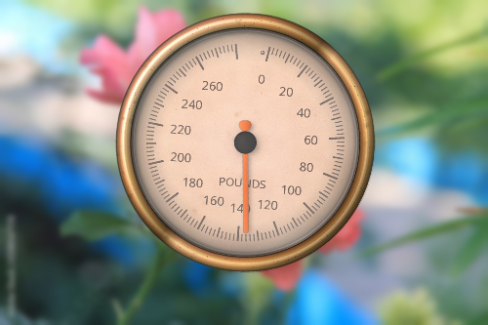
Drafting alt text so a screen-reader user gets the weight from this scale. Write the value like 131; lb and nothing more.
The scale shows 136; lb
